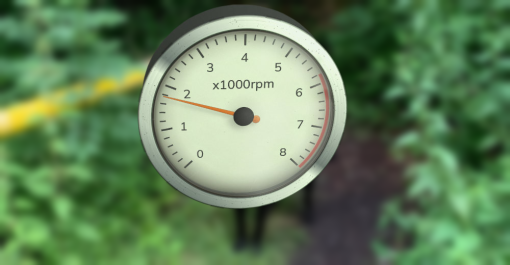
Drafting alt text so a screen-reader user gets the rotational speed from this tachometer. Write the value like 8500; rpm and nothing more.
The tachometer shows 1800; rpm
